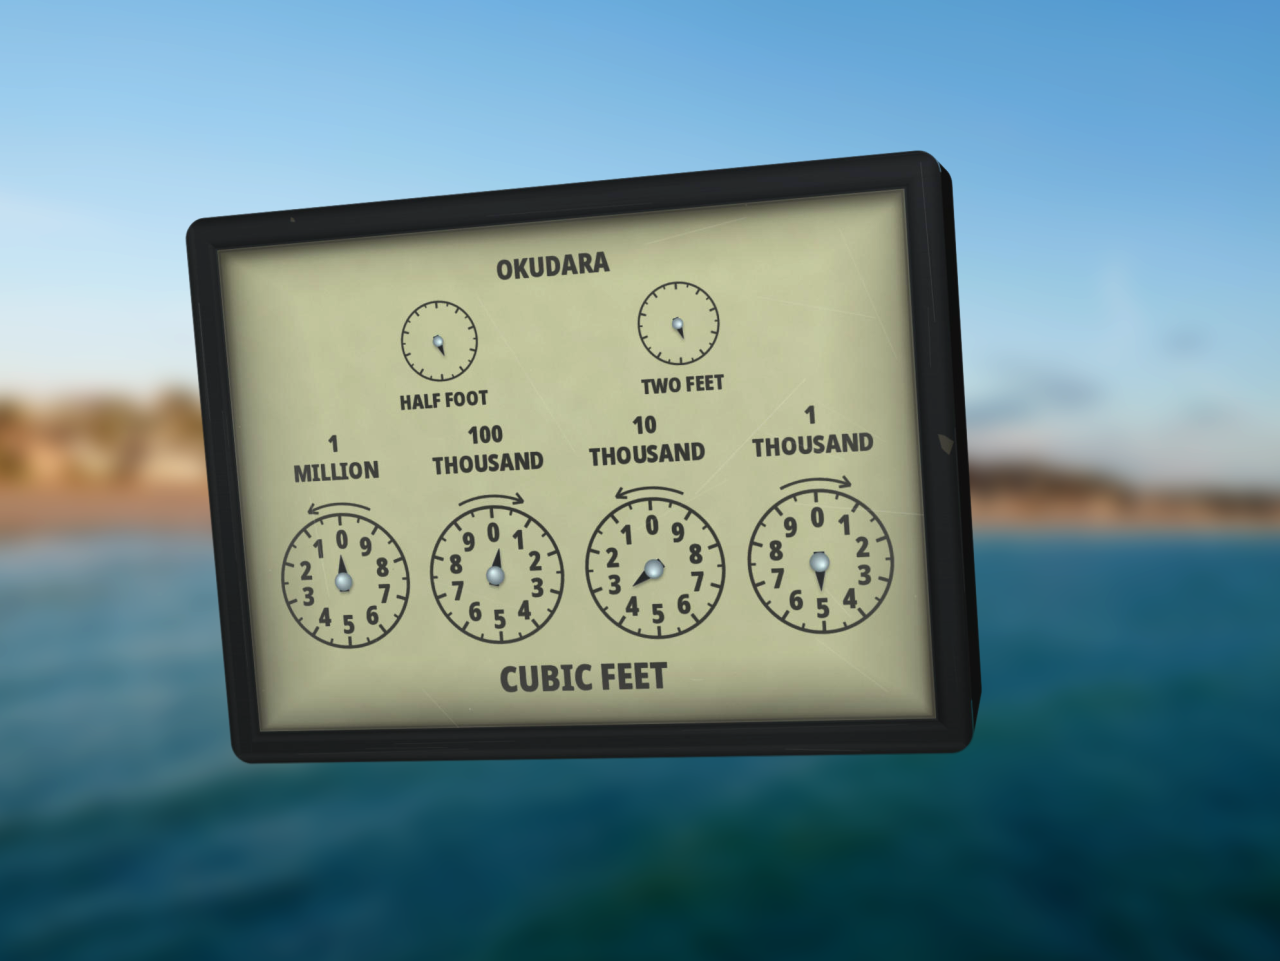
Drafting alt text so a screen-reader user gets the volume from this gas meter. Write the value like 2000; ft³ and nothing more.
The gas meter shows 3500; ft³
